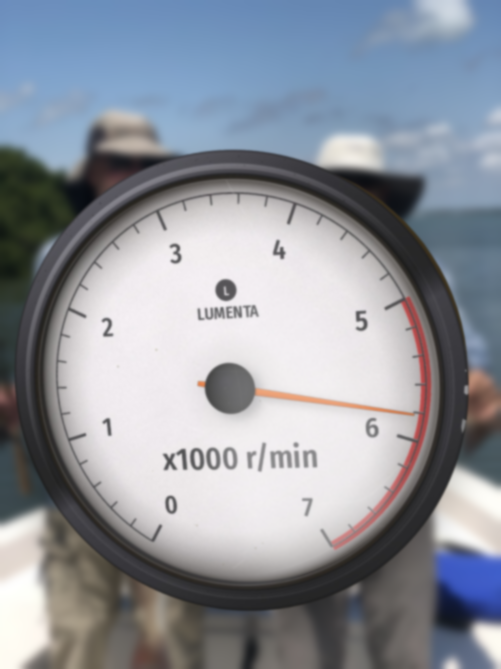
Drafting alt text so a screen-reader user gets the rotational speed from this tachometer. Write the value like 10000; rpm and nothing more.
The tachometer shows 5800; rpm
